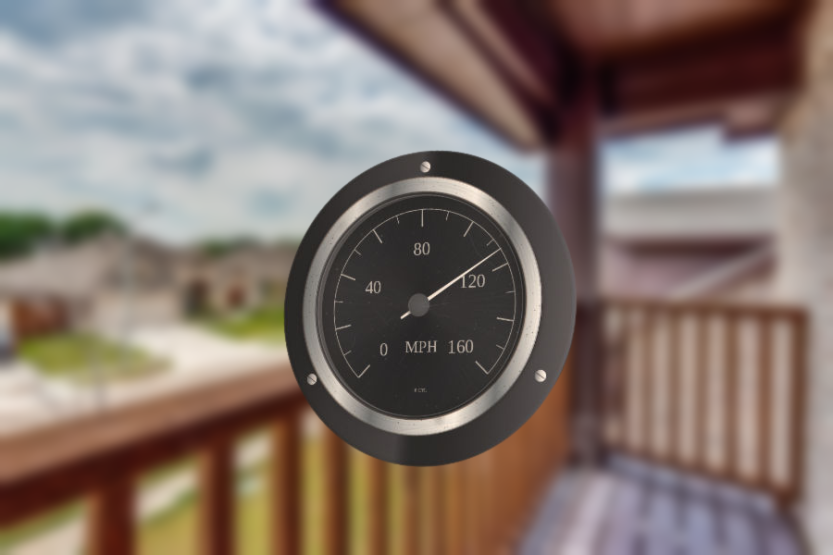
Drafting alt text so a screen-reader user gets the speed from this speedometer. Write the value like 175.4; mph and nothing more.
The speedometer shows 115; mph
